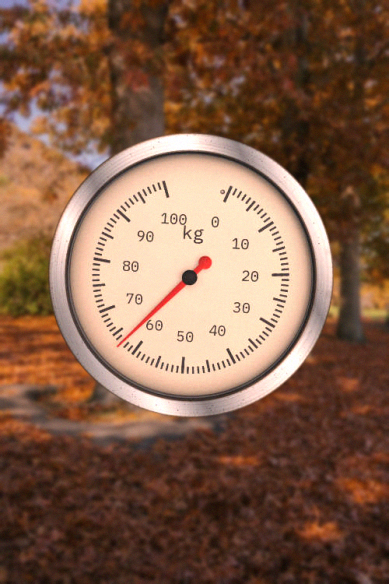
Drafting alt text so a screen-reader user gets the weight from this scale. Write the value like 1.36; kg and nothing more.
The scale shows 63; kg
